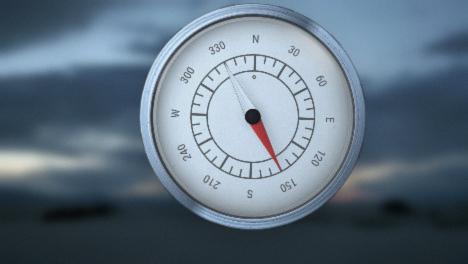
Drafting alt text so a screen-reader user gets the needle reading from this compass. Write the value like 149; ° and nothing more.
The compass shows 150; °
